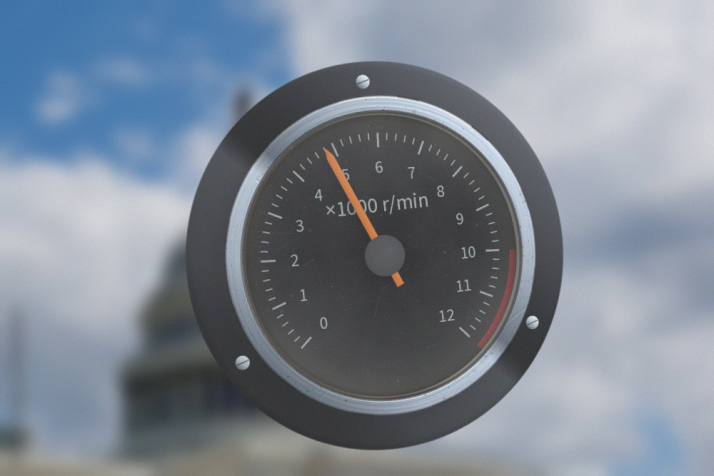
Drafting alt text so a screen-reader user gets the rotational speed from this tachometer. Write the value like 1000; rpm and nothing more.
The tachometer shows 4800; rpm
